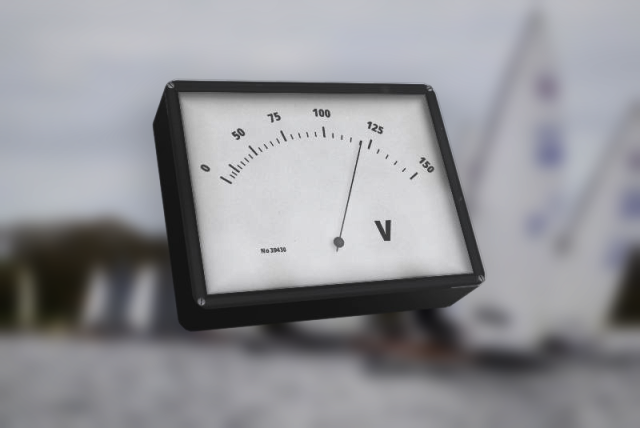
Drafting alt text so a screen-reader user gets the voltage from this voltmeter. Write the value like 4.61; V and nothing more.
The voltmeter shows 120; V
